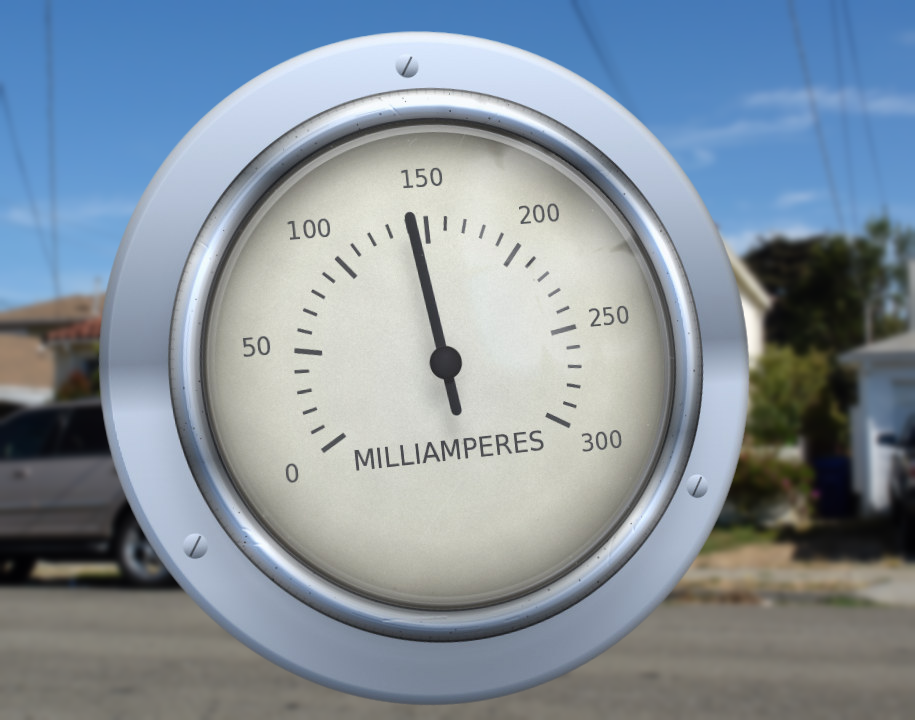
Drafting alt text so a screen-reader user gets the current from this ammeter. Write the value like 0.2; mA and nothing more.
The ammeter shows 140; mA
